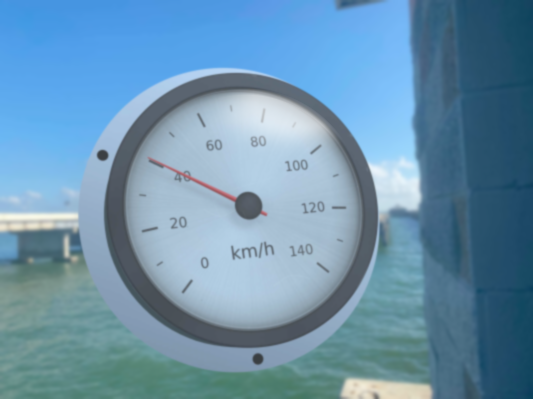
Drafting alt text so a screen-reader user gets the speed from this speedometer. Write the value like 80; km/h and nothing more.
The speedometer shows 40; km/h
